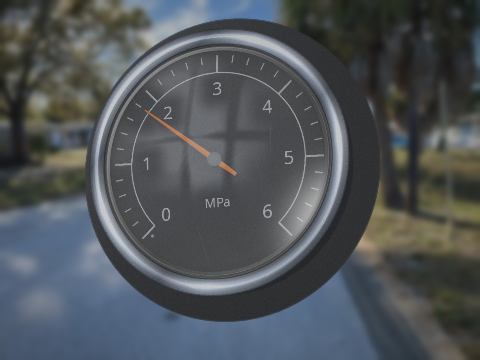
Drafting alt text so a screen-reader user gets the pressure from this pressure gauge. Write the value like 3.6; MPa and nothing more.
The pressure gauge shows 1.8; MPa
